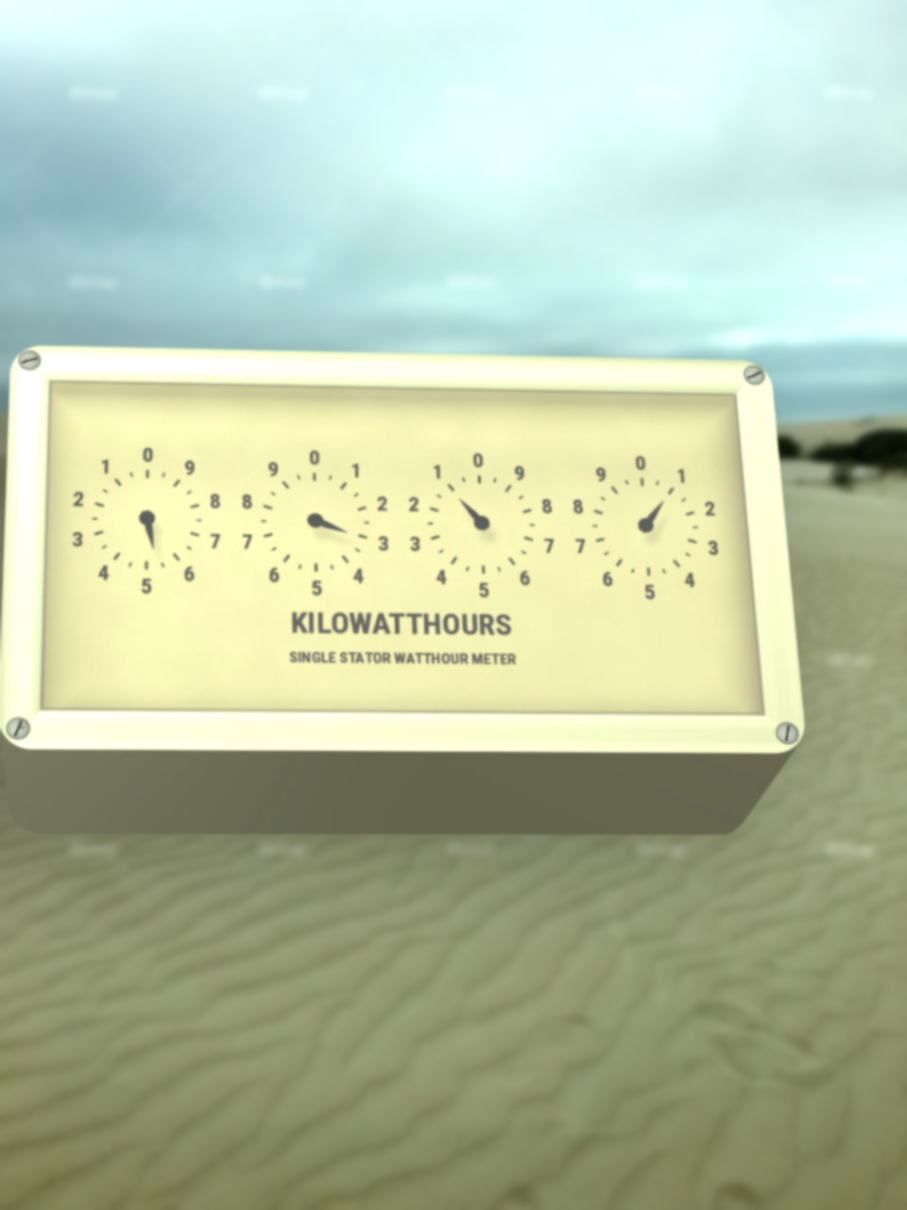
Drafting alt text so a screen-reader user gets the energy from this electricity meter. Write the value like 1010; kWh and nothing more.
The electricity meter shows 5311; kWh
